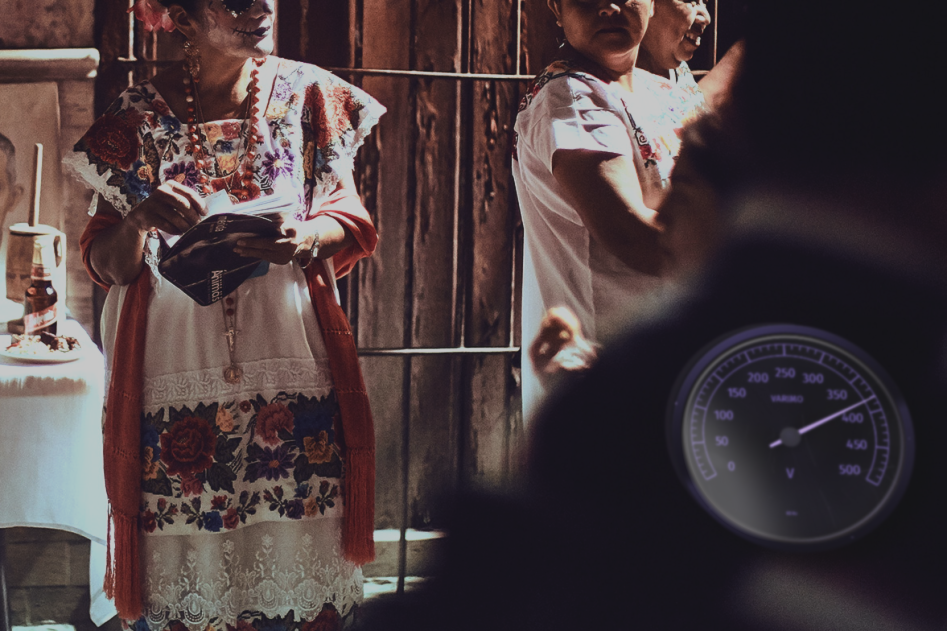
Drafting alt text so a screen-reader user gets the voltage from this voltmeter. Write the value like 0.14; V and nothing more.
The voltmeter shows 380; V
